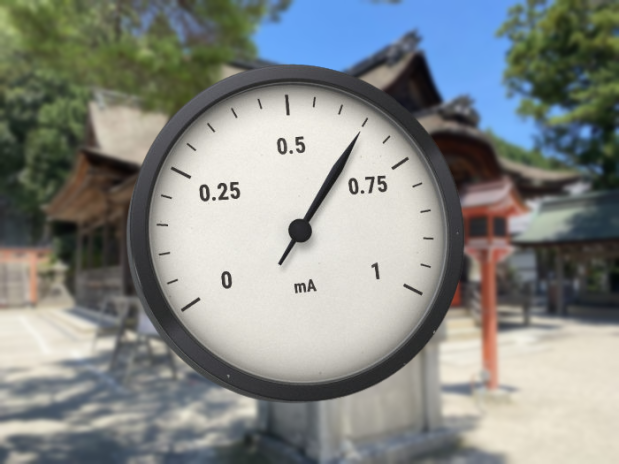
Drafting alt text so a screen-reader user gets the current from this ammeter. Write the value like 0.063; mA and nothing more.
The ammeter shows 0.65; mA
